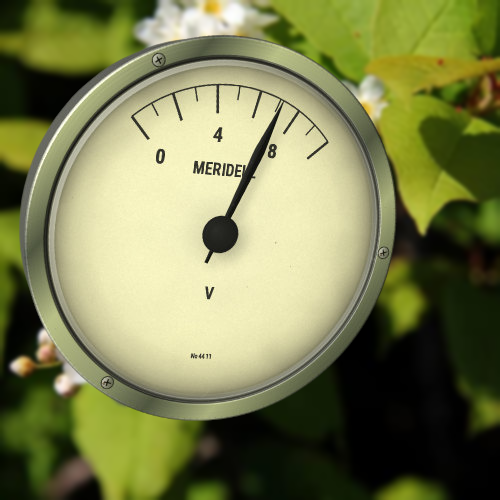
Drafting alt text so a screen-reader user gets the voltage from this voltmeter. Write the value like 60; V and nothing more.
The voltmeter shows 7; V
